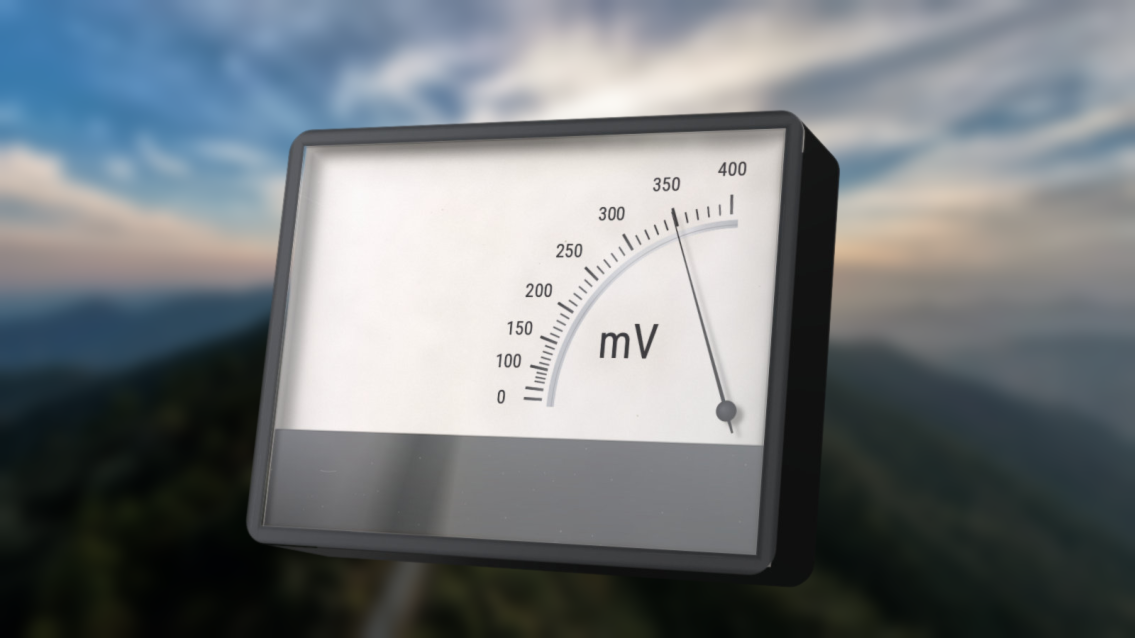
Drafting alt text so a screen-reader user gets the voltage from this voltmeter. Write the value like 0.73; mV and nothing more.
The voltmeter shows 350; mV
